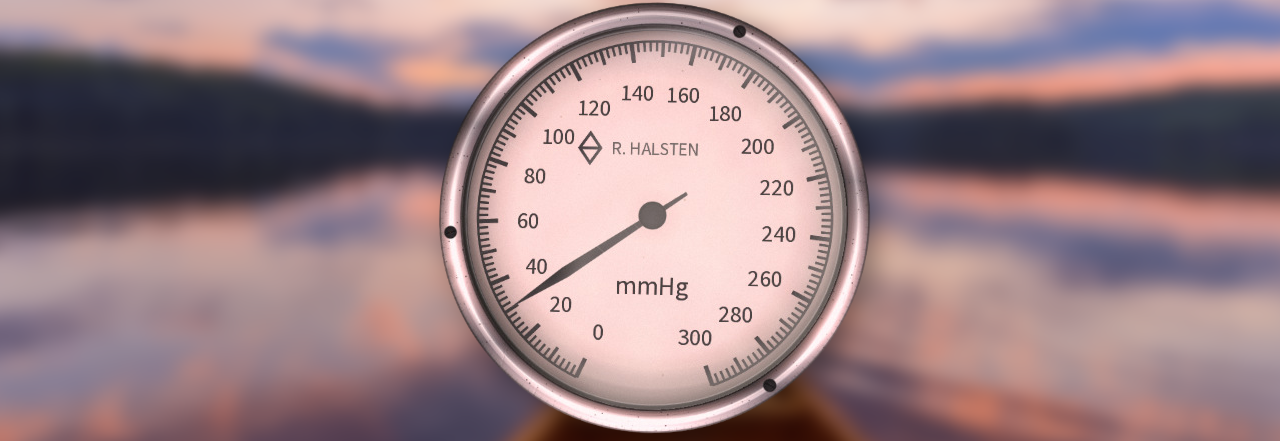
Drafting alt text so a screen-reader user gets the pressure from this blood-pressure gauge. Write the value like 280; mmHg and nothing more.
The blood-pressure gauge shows 30; mmHg
